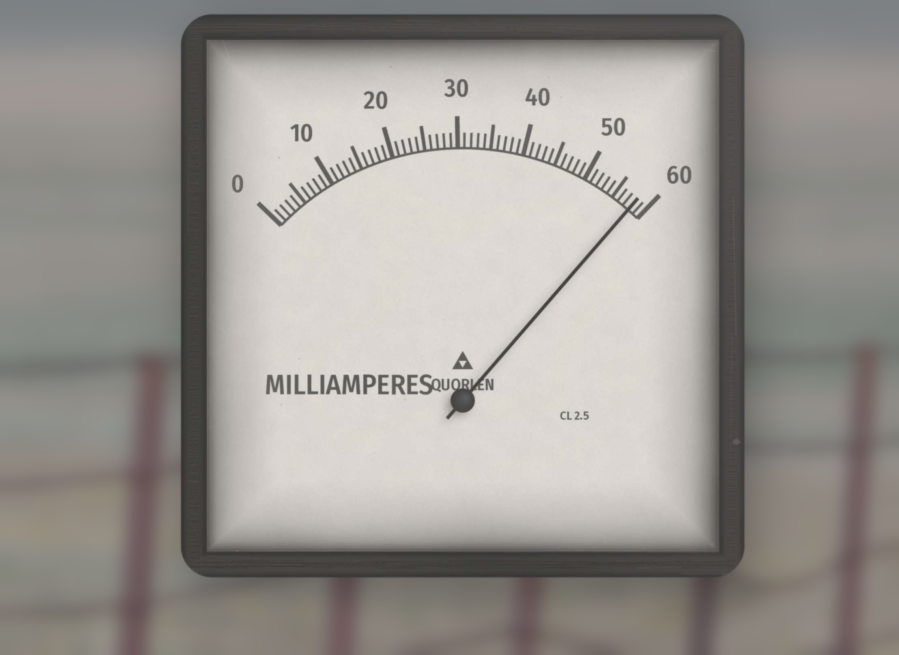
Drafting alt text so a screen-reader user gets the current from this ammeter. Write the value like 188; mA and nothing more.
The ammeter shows 58; mA
